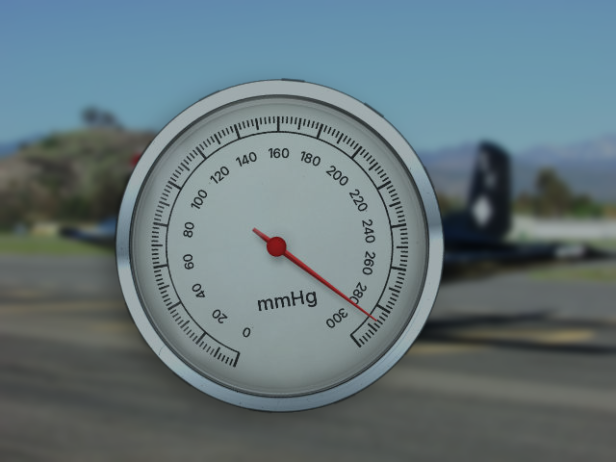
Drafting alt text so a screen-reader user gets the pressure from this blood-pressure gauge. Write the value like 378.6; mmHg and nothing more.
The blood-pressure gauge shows 286; mmHg
